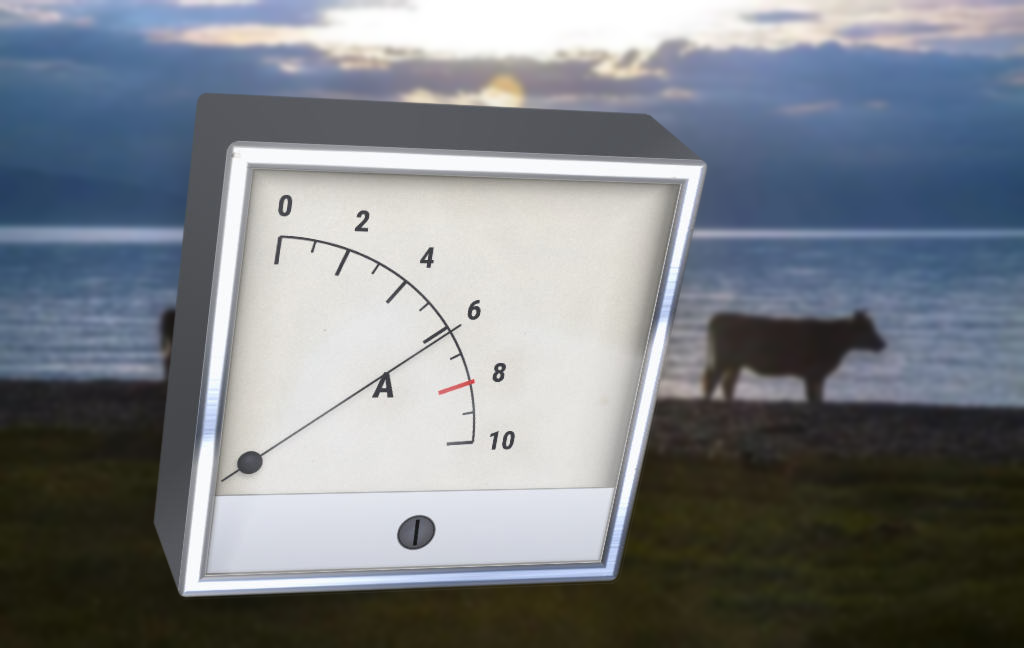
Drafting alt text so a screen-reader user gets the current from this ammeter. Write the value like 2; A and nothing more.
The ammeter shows 6; A
